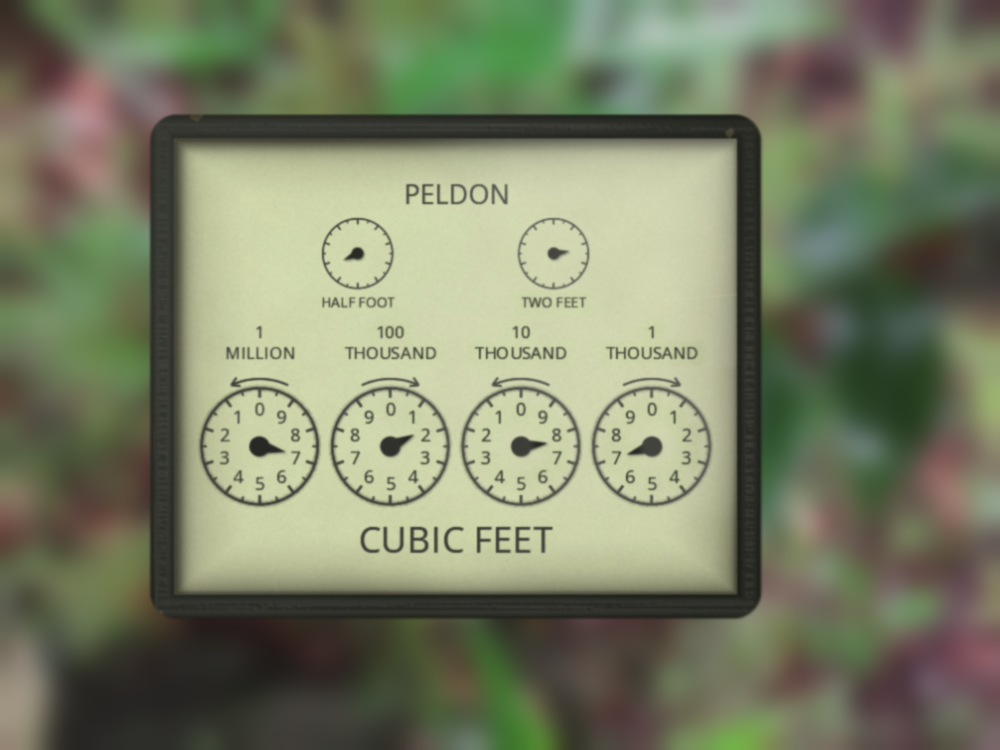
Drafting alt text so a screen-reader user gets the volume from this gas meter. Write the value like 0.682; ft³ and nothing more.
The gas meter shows 717700; ft³
